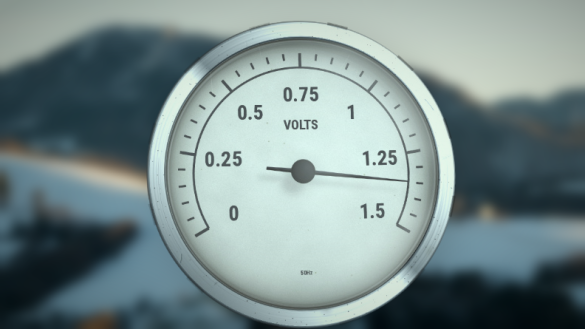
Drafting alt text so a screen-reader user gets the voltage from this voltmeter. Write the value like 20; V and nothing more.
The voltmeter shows 1.35; V
